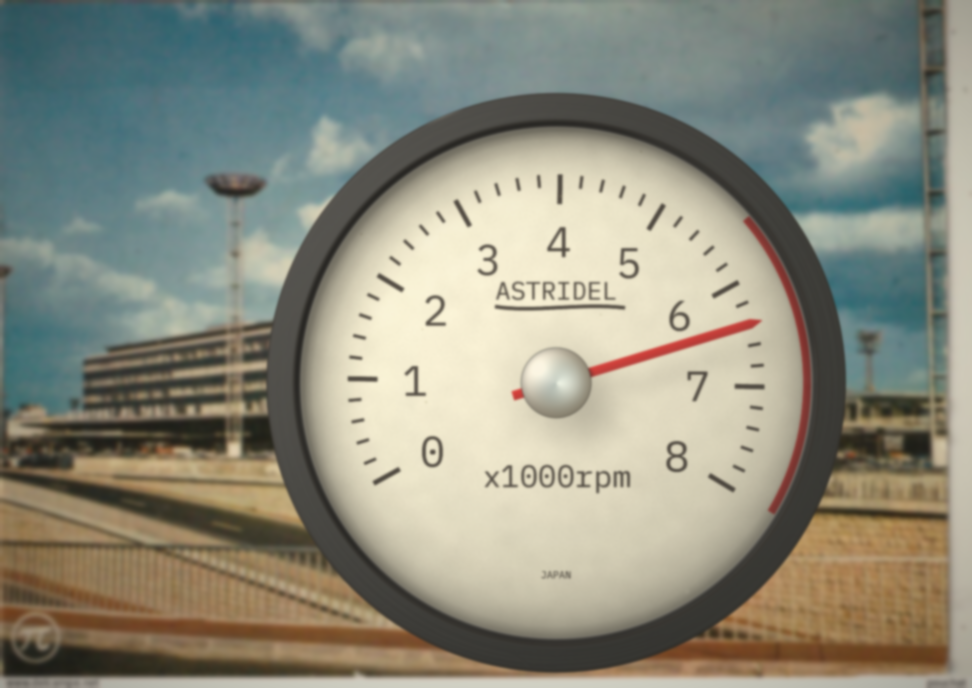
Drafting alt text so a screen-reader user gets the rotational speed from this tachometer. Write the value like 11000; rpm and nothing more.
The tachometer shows 6400; rpm
